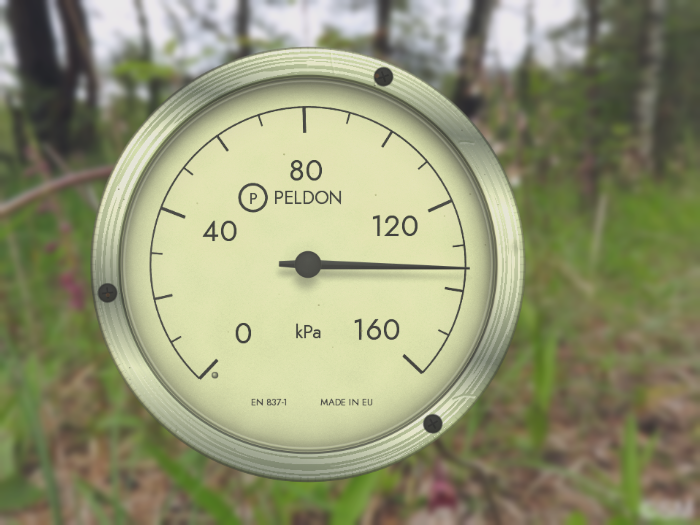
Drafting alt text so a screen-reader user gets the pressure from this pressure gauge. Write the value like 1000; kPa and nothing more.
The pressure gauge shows 135; kPa
